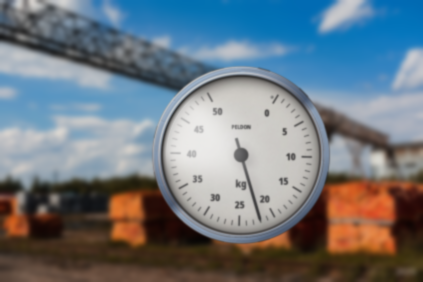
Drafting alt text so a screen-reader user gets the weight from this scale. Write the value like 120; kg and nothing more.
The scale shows 22; kg
